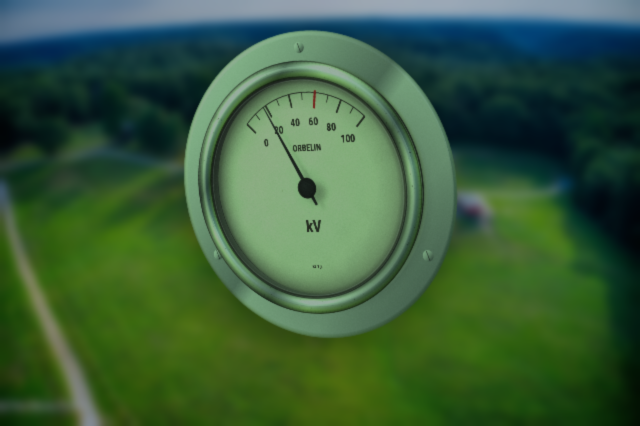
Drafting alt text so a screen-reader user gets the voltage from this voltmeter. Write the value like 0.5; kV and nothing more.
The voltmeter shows 20; kV
